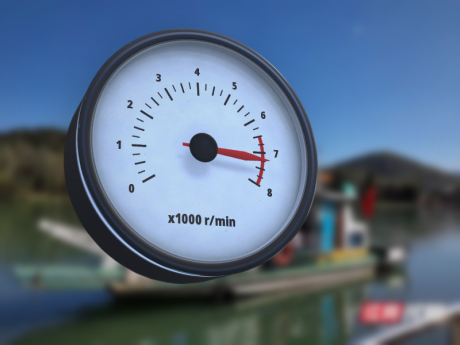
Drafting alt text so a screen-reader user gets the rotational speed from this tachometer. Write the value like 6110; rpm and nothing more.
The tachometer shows 7250; rpm
